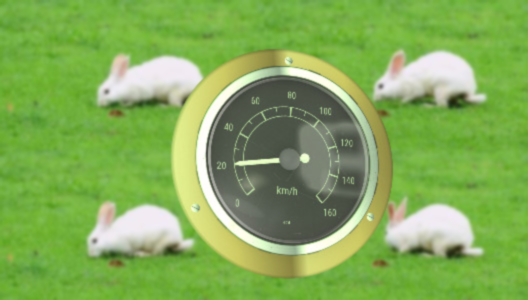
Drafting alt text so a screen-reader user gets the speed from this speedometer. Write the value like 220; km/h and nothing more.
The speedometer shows 20; km/h
